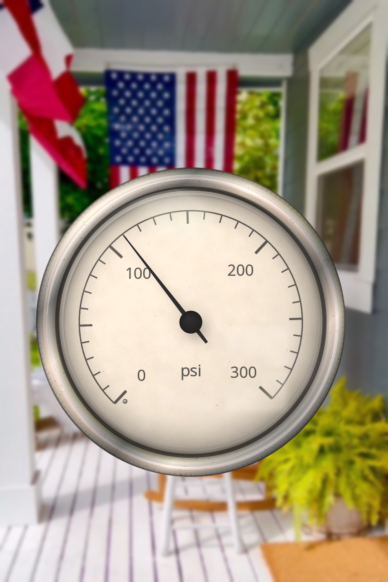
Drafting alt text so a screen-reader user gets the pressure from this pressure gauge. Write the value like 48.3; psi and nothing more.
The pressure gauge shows 110; psi
